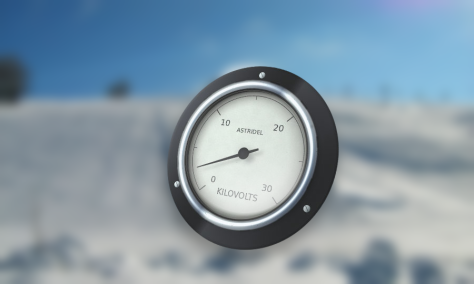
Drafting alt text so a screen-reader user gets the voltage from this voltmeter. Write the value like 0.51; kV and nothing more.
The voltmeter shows 2.5; kV
